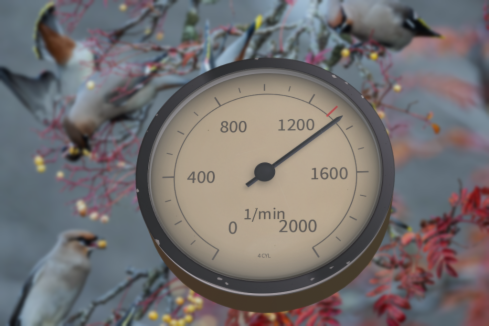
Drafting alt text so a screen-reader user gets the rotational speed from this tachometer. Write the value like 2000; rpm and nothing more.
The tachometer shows 1350; rpm
